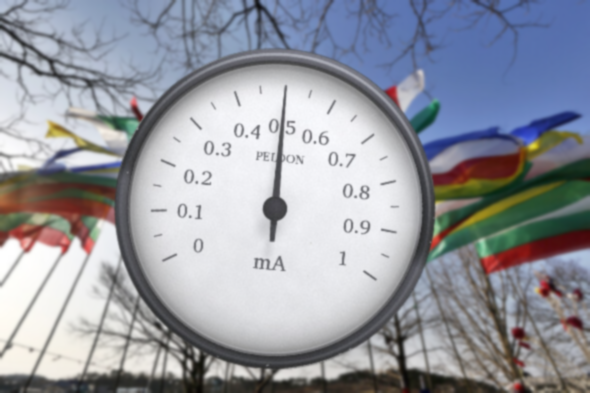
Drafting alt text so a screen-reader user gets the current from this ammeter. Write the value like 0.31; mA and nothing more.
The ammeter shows 0.5; mA
